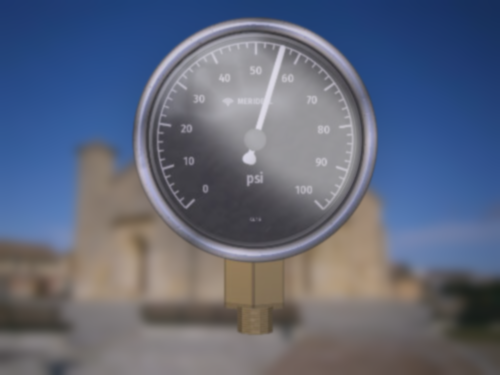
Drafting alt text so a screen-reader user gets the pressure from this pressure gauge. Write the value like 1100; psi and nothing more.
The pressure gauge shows 56; psi
